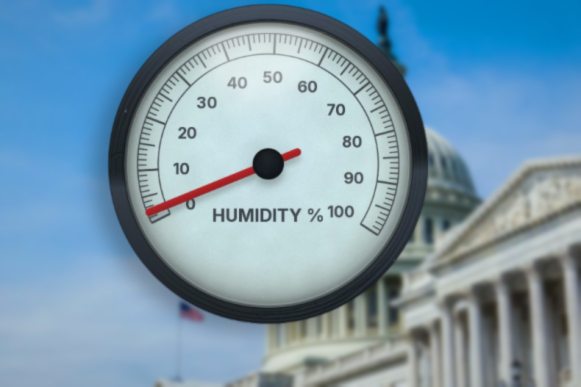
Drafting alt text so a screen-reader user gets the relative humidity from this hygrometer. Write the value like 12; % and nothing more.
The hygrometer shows 2; %
